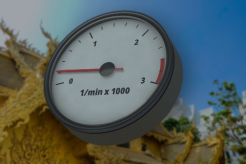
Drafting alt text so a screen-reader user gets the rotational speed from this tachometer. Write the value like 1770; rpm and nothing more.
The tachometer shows 200; rpm
